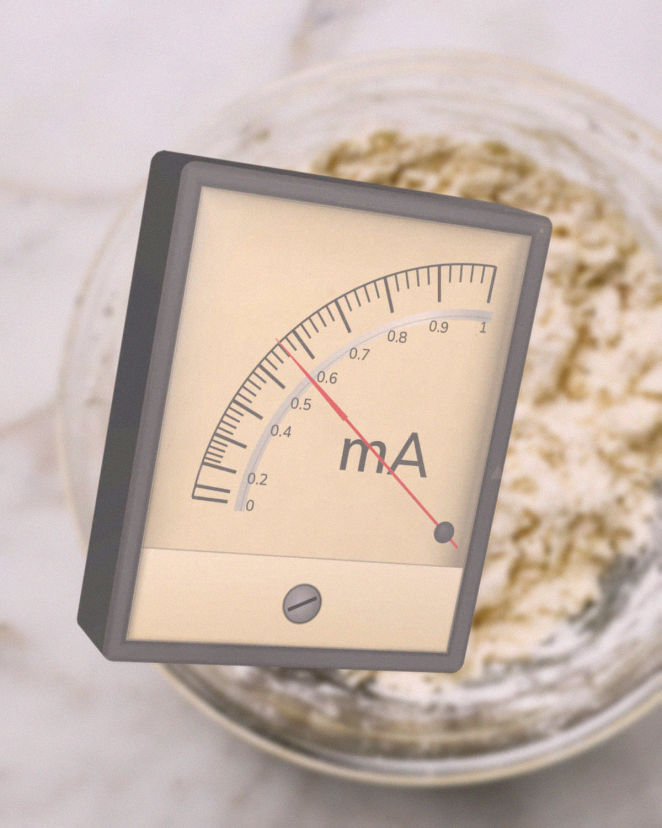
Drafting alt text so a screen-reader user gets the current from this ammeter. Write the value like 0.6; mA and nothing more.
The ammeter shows 0.56; mA
